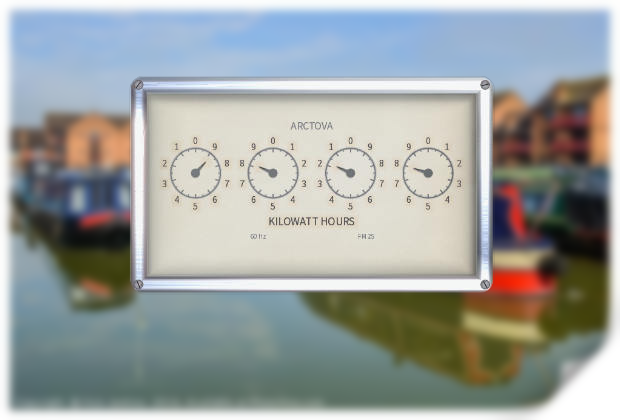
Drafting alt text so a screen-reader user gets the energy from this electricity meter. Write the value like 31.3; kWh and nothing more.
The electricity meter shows 8818; kWh
